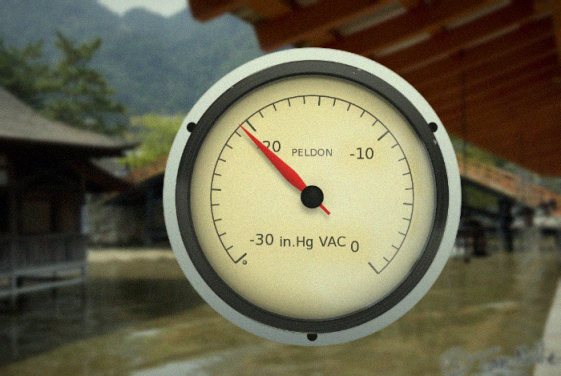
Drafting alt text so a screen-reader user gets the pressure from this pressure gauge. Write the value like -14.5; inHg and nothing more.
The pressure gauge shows -20.5; inHg
